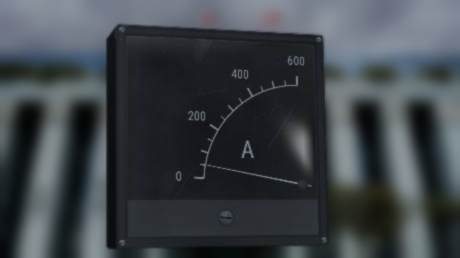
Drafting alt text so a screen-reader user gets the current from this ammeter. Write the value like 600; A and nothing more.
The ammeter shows 50; A
